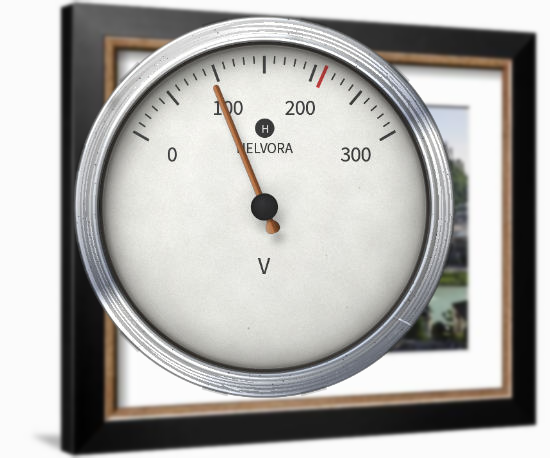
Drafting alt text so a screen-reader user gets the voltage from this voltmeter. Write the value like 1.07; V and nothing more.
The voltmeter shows 95; V
